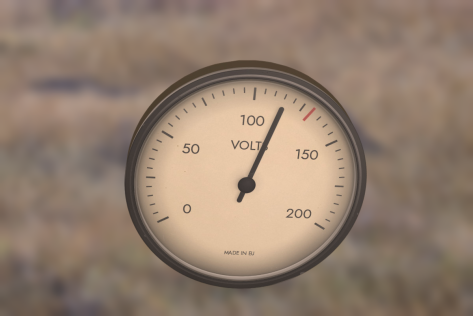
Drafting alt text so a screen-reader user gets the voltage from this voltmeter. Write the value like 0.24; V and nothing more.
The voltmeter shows 115; V
